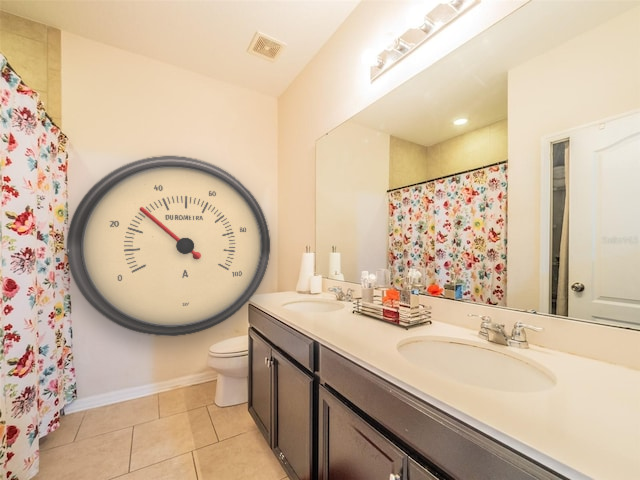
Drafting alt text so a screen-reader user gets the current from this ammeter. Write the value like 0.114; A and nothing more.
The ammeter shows 30; A
